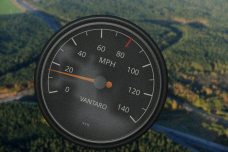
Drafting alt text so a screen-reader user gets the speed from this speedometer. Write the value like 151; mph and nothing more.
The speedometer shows 15; mph
